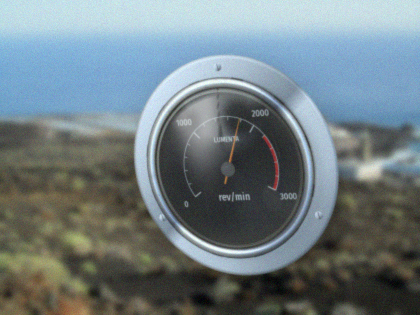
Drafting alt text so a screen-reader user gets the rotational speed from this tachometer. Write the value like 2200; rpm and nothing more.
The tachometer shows 1800; rpm
